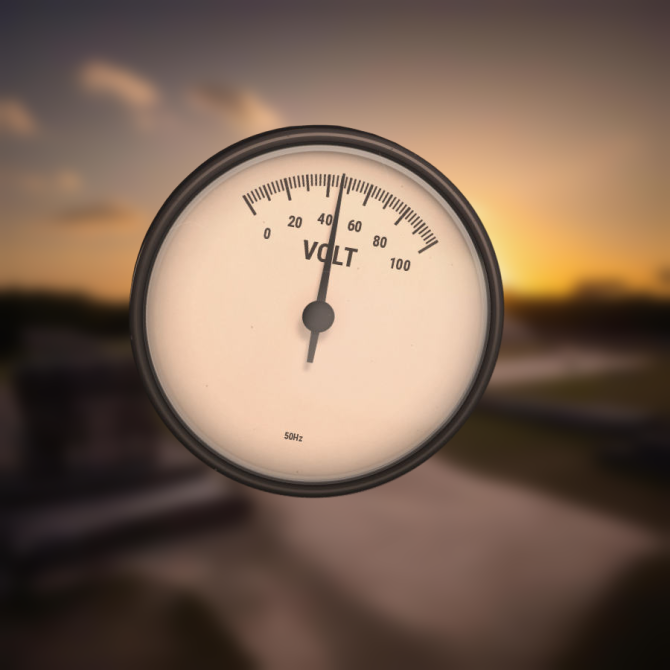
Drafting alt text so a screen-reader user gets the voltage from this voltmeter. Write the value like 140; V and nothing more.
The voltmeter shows 46; V
